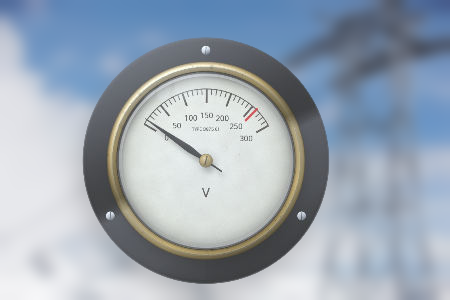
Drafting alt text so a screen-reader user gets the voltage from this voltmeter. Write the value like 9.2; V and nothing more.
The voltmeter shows 10; V
